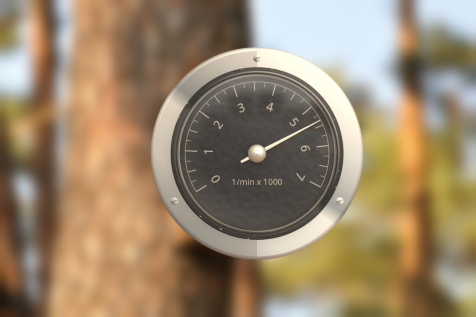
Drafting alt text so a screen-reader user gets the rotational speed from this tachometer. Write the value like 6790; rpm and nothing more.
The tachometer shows 5375; rpm
